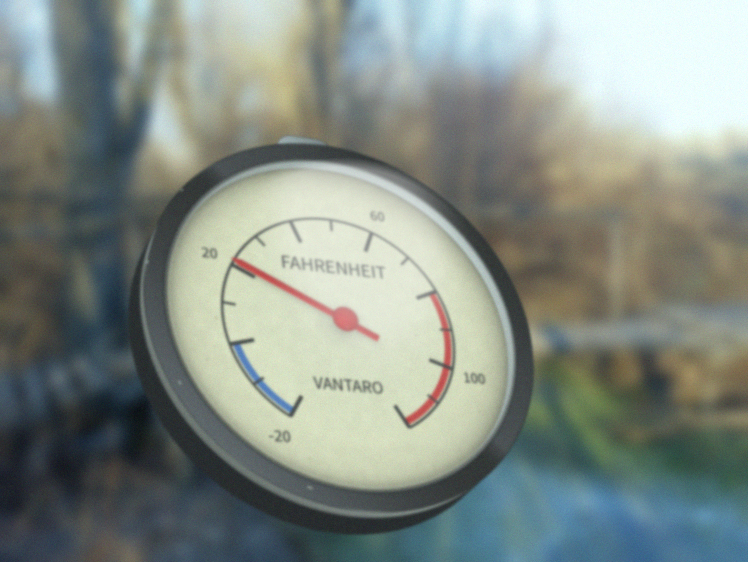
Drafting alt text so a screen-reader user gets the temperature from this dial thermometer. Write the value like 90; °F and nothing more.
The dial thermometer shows 20; °F
